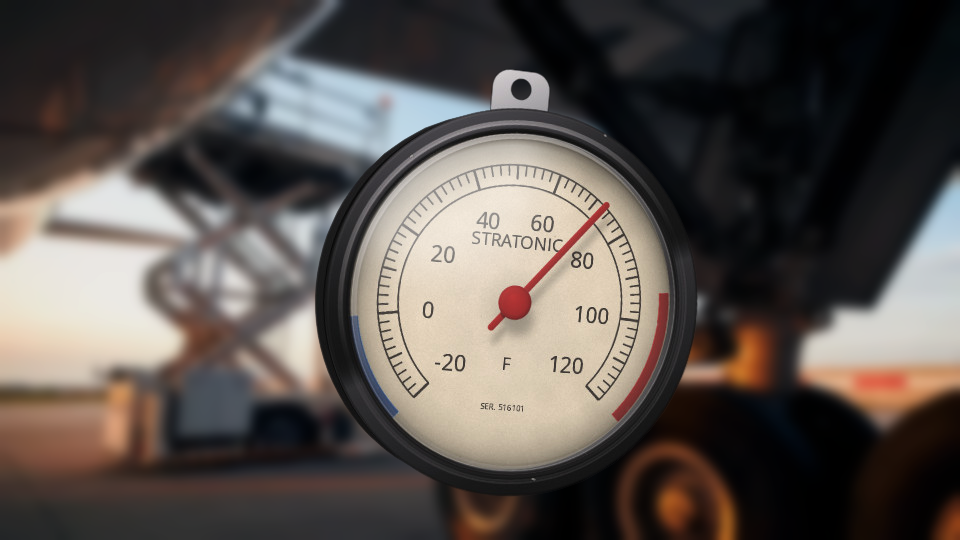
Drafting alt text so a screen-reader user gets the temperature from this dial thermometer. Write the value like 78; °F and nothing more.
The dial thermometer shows 72; °F
